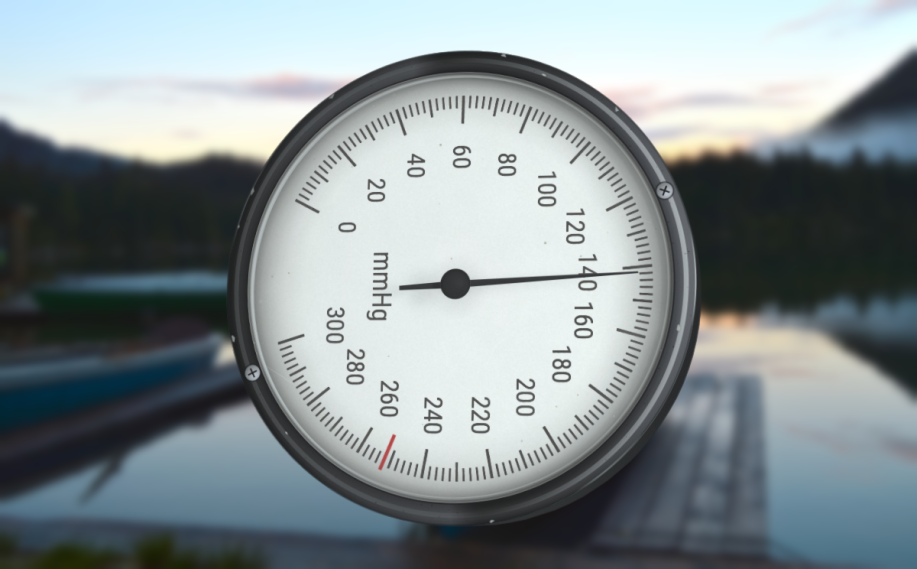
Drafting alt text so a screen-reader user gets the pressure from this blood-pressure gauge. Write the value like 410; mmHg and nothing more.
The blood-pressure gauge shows 142; mmHg
